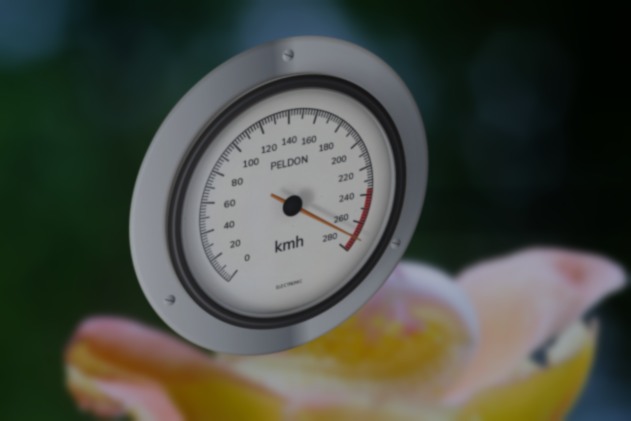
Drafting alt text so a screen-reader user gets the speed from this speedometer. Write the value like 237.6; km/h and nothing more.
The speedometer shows 270; km/h
